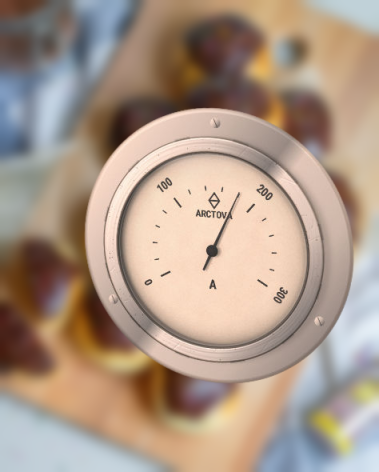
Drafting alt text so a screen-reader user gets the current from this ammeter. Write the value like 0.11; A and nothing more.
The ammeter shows 180; A
